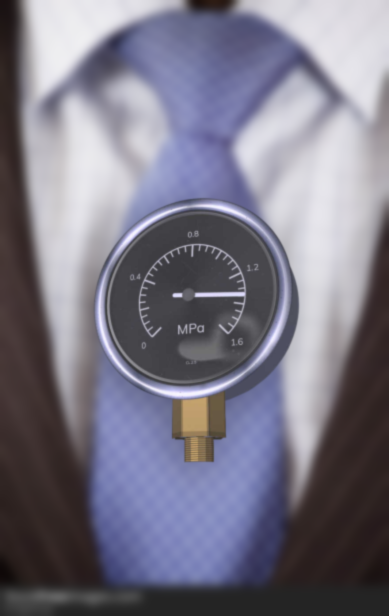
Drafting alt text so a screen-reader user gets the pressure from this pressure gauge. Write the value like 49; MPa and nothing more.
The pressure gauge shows 1.35; MPa
